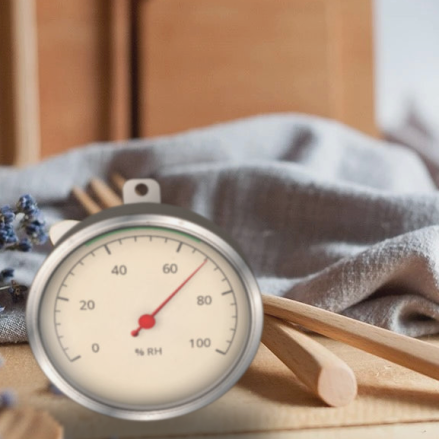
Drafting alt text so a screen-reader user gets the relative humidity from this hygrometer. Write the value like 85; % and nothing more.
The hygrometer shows 68; %
